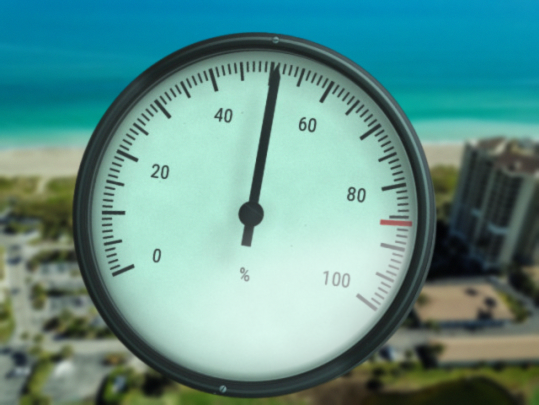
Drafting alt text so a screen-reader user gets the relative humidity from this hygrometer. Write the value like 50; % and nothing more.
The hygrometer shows 51; %
